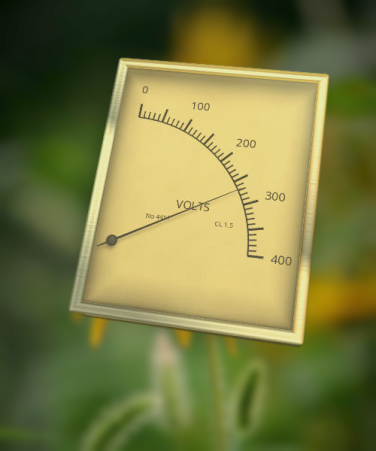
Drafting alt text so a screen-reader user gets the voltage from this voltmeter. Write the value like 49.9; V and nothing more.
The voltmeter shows 270; V
